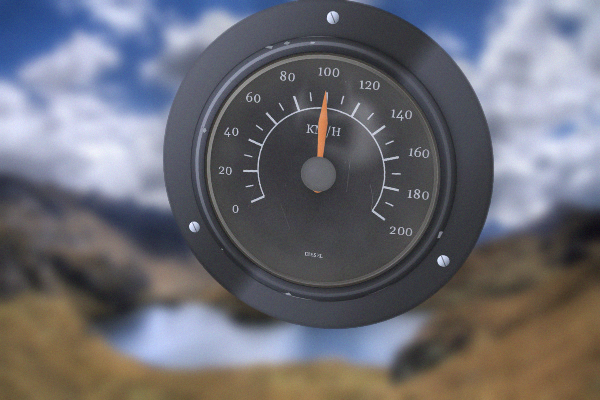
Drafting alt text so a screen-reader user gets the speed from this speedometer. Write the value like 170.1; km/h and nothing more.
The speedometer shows 100; km/h
